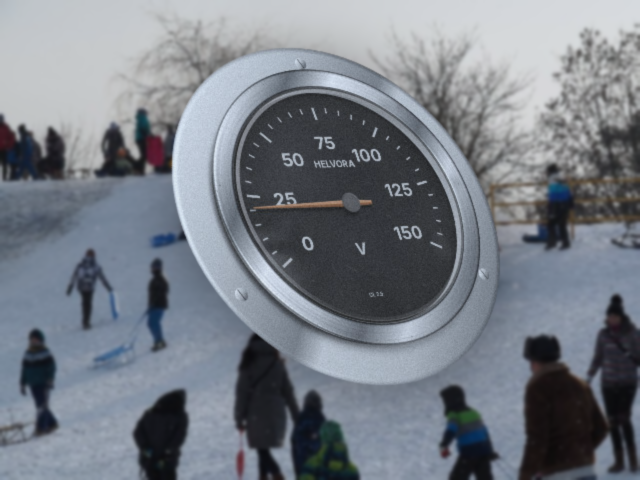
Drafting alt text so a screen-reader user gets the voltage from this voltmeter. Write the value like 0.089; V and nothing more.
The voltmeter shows 20; V
